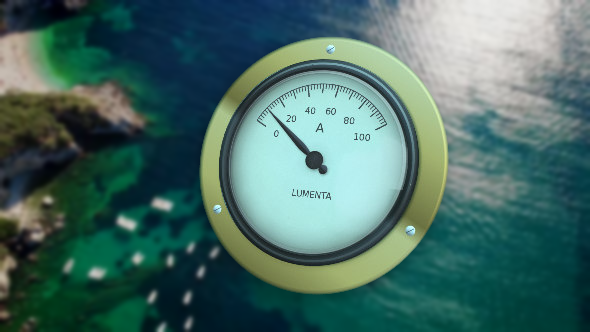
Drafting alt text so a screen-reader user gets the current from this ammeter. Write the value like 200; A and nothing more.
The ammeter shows 10; A
